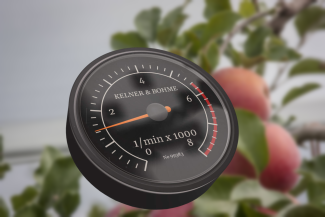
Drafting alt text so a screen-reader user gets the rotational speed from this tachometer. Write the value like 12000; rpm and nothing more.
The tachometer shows 1400; rpm
